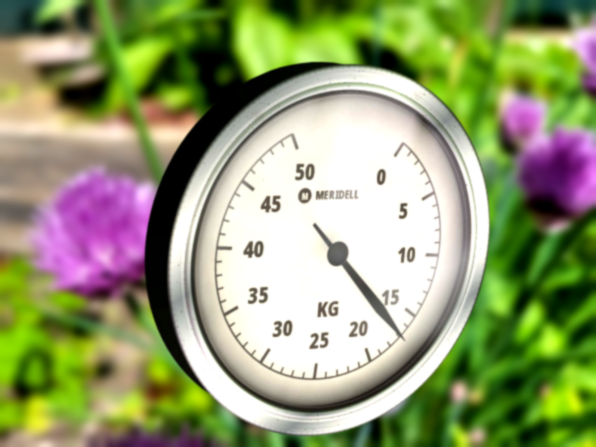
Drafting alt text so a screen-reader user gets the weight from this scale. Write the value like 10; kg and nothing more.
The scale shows 17; kg
